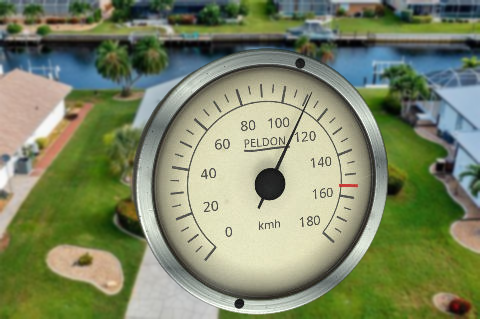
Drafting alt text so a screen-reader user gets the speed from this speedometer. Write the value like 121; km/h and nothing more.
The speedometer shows 110; km/h
